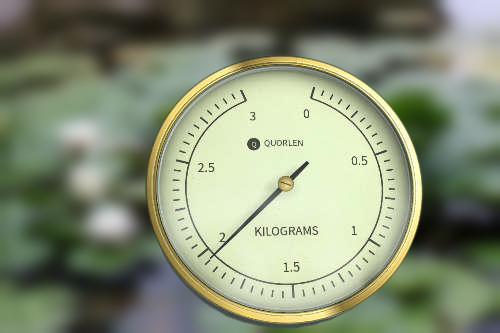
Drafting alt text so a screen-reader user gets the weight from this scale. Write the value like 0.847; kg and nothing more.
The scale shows 1.95; kg
